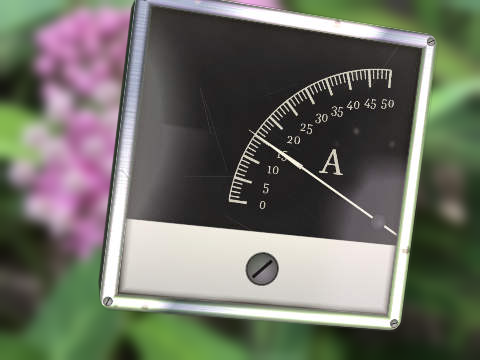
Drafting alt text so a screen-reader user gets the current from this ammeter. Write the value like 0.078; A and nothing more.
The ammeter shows 15; A
